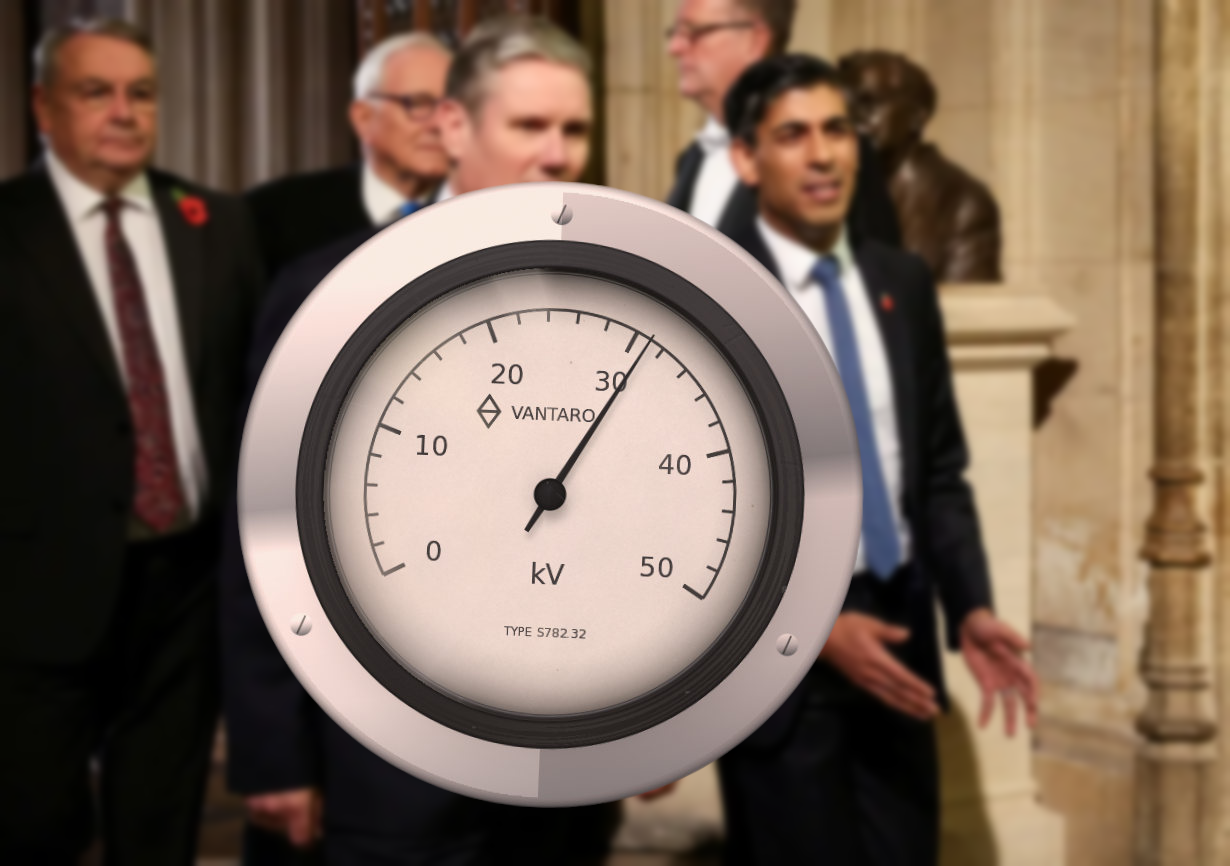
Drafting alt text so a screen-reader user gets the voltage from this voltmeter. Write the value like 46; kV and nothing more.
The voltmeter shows 31; kV
